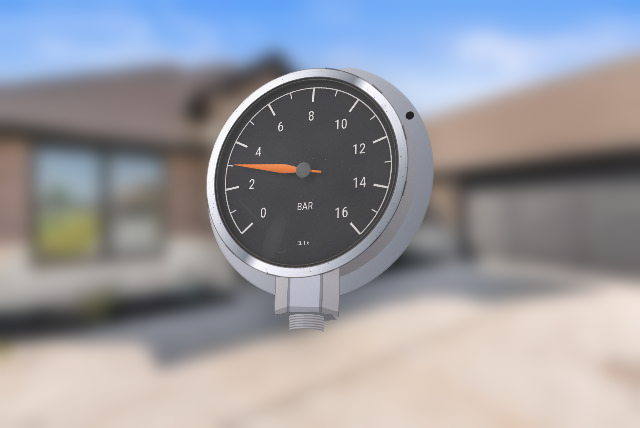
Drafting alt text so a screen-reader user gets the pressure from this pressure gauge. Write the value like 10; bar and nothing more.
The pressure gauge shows 3; bar
